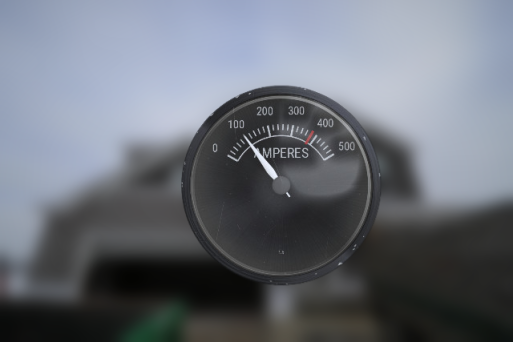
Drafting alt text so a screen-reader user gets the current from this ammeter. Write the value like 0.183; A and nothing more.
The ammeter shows 100; A
